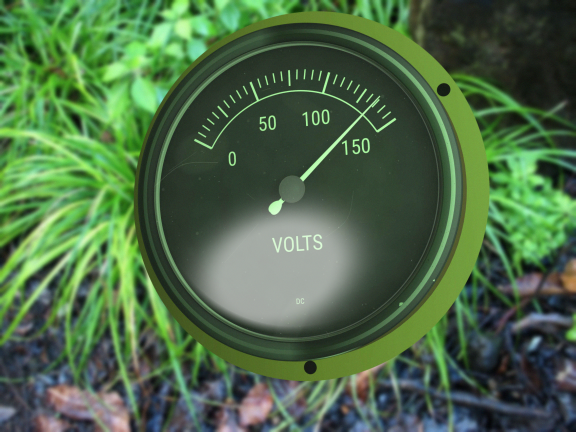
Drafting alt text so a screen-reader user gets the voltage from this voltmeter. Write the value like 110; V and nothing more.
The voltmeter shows 135; V
